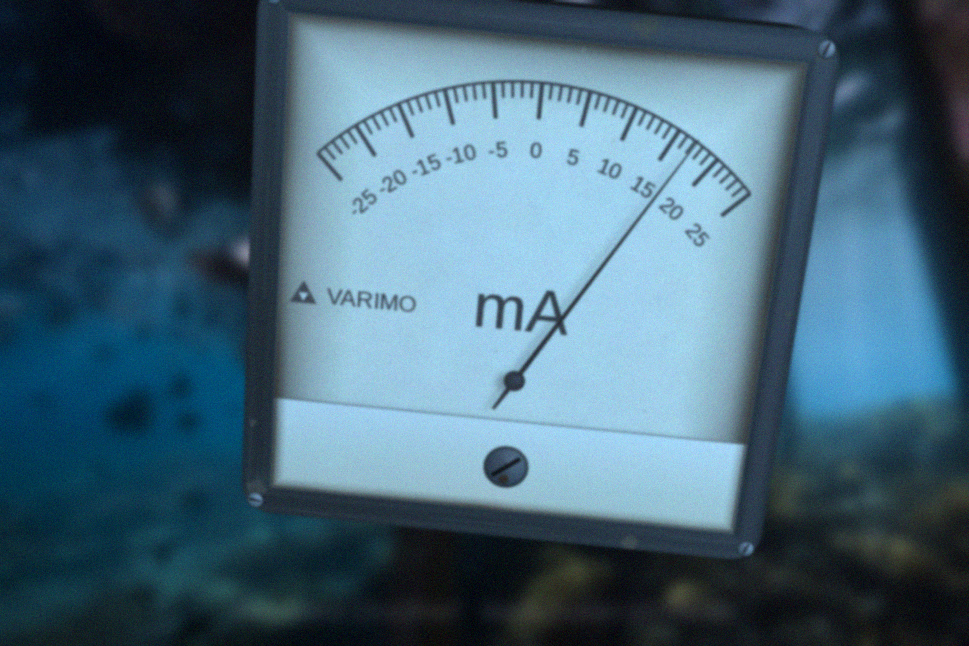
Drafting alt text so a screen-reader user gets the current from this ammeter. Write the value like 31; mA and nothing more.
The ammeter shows 17; mA
